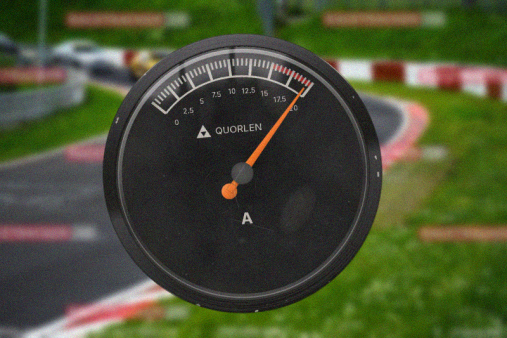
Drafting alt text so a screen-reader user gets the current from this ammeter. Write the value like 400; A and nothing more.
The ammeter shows 19.5; A
